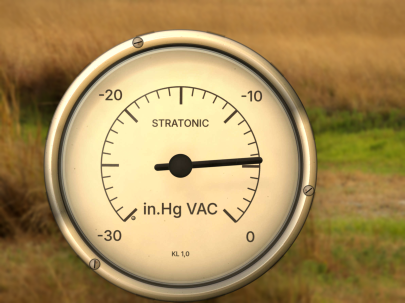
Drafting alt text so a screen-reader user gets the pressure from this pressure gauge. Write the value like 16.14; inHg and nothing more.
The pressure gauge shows -5.5; inHg
